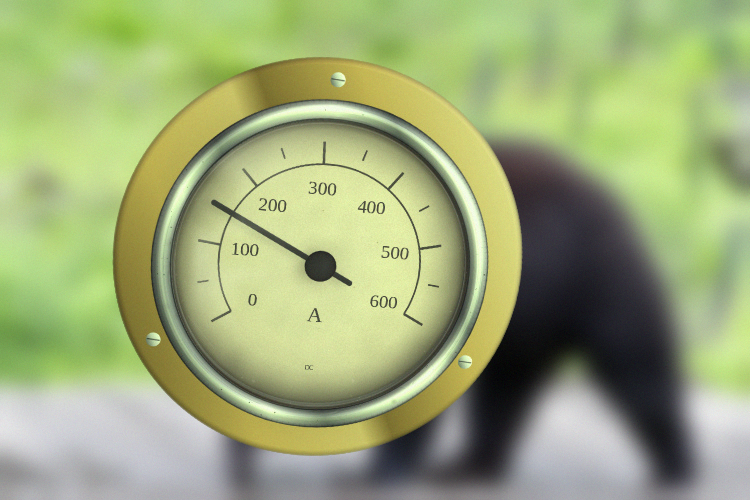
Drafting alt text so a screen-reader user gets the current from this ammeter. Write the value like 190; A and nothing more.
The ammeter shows 150; A
